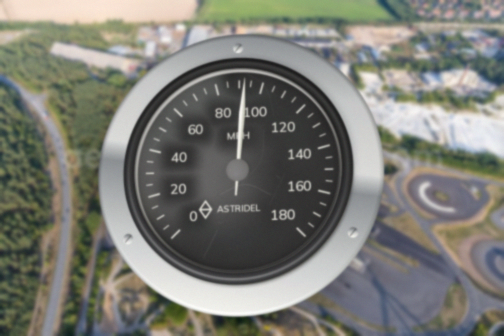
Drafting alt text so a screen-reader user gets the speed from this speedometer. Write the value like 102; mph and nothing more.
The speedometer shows 92.5; mph
